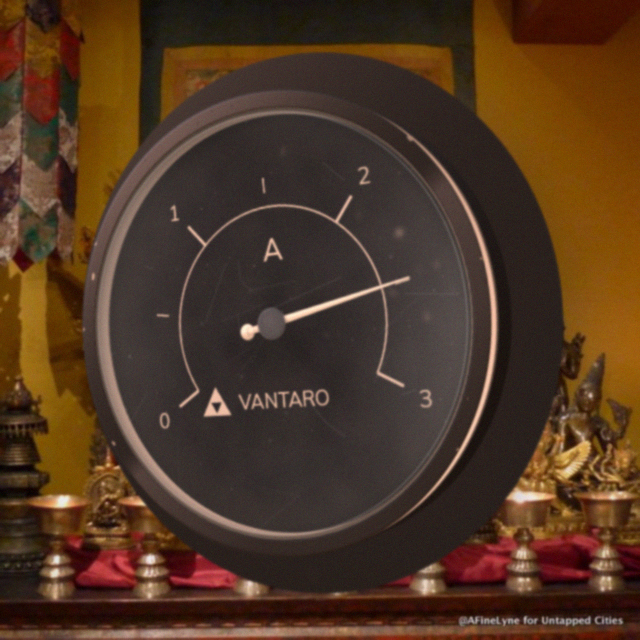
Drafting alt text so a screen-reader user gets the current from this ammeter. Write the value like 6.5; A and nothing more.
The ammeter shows 2.5; A
